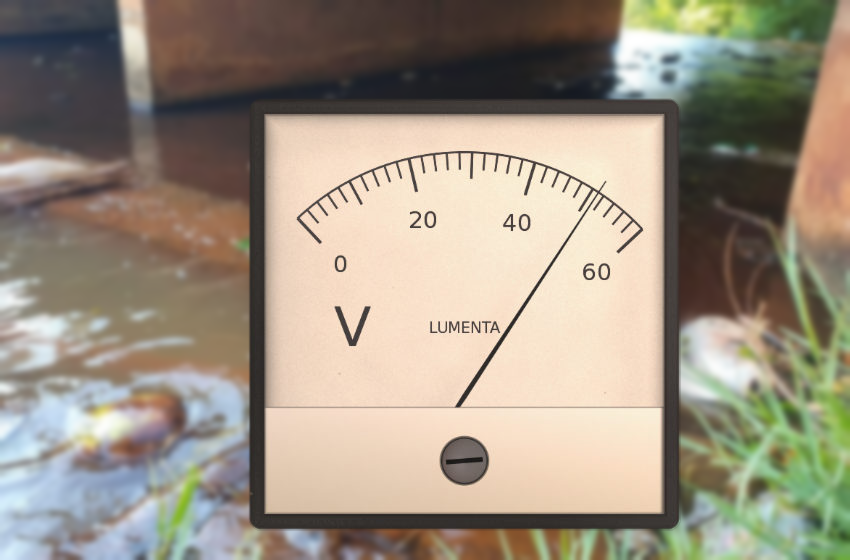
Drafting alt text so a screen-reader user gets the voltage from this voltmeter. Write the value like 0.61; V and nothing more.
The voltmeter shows 51; V
